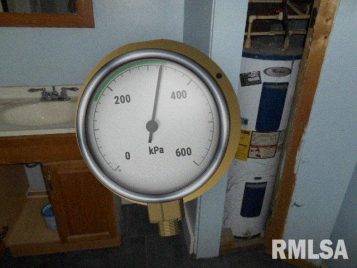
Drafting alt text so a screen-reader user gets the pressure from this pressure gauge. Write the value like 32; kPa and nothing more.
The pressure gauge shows 330; kPa
